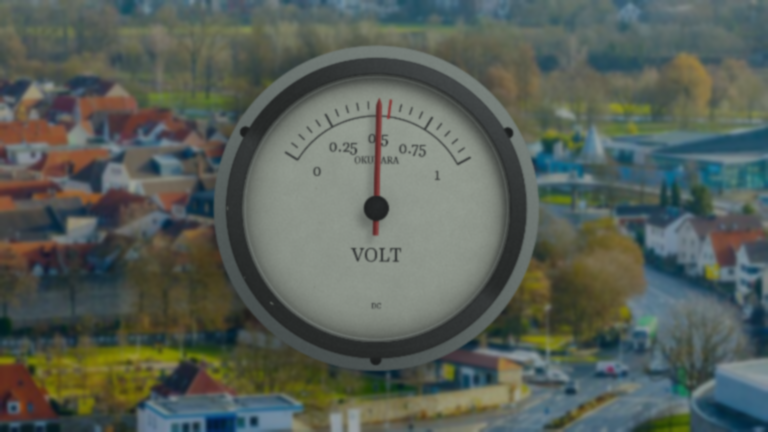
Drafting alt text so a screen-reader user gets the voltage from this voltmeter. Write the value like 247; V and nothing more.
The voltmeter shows 0.5; V
